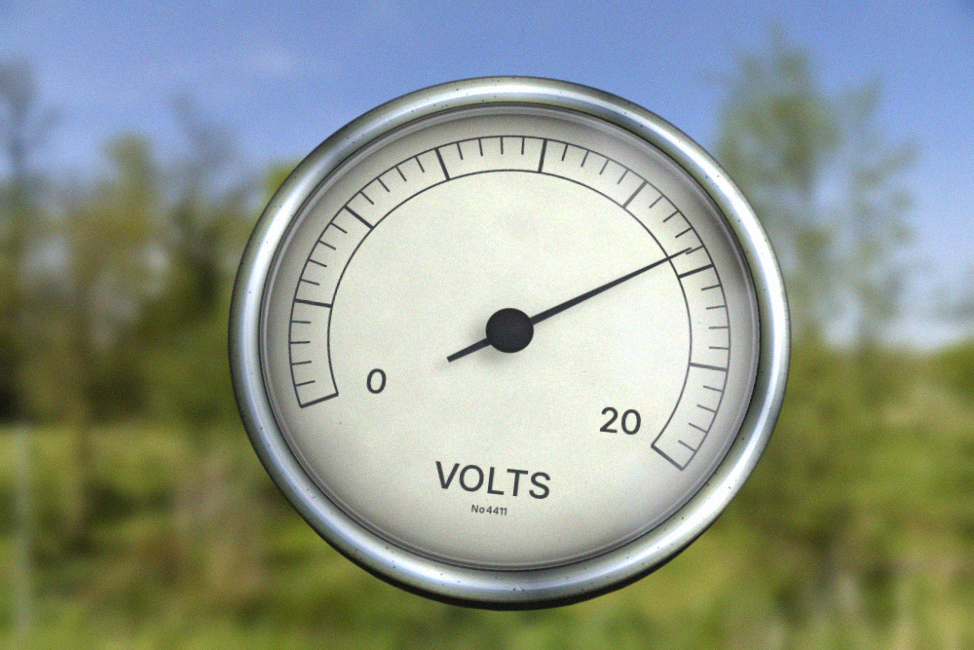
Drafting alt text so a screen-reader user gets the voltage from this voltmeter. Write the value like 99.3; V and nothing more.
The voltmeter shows 14.5; V
